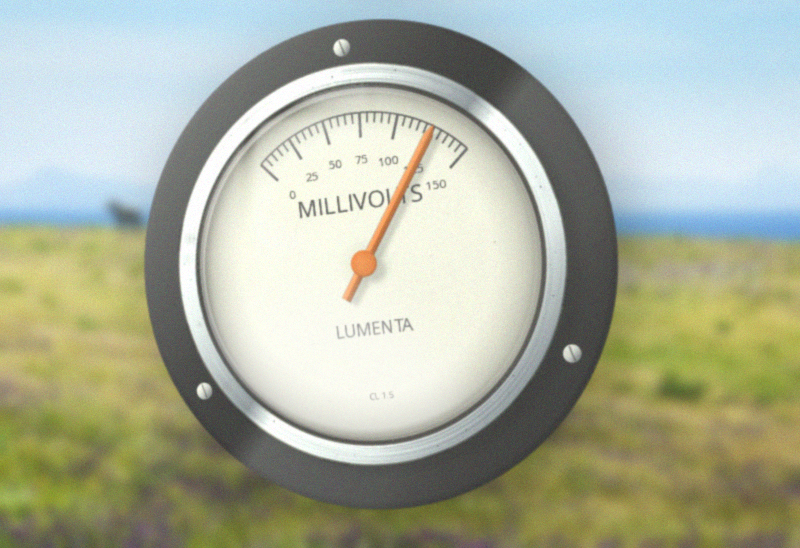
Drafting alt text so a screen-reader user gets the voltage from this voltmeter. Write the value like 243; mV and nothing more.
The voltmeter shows 125; mV
